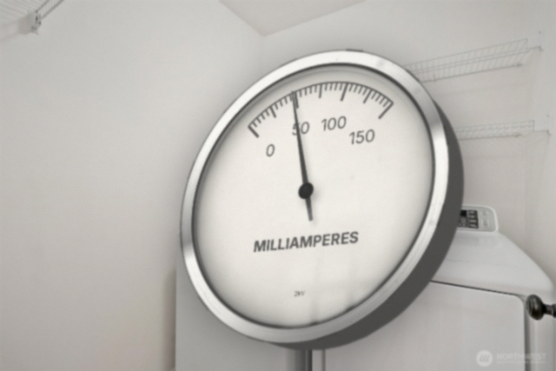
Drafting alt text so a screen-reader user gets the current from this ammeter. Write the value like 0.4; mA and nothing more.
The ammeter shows 50; mA
